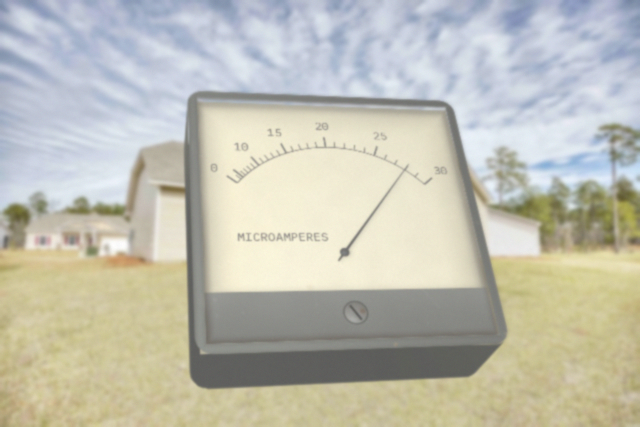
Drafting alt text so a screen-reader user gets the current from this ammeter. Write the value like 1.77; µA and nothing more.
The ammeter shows 28; µA
